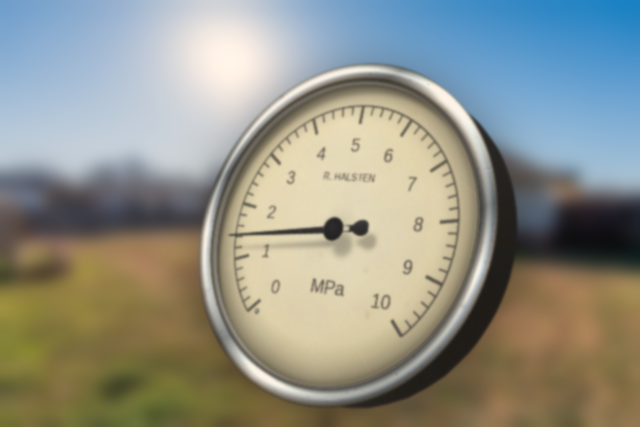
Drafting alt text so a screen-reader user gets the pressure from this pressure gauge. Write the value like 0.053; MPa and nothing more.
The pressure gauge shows 1.4; MPa
